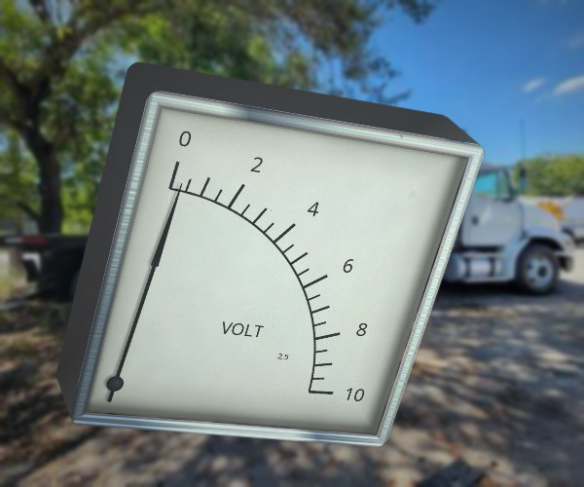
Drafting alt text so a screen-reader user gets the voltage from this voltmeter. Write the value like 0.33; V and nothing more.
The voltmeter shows 0.25; V
